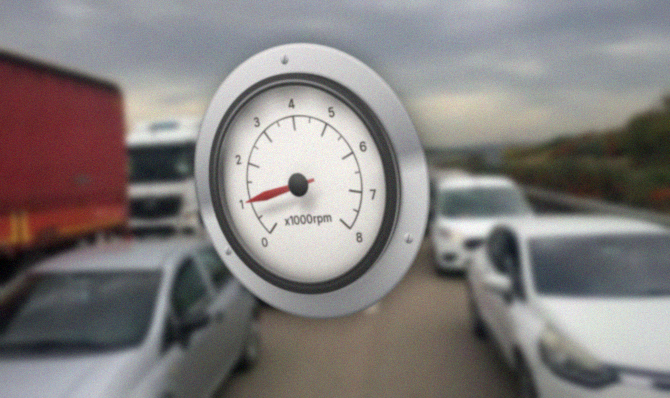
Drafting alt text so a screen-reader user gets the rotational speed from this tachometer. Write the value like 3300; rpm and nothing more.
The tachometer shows 1000; rpm
